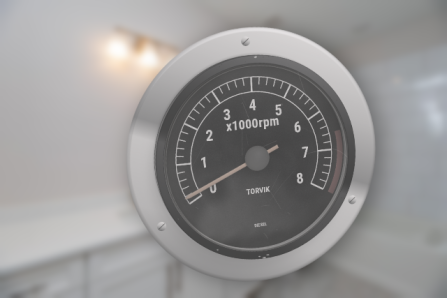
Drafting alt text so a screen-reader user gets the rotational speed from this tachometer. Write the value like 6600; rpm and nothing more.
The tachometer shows 200; rpm
